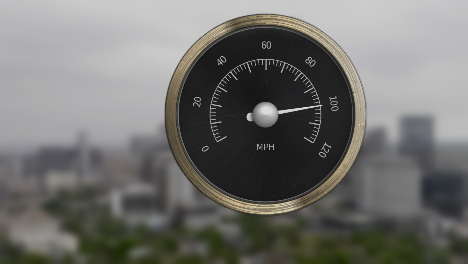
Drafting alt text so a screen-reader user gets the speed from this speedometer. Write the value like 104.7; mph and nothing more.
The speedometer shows 100; mph
